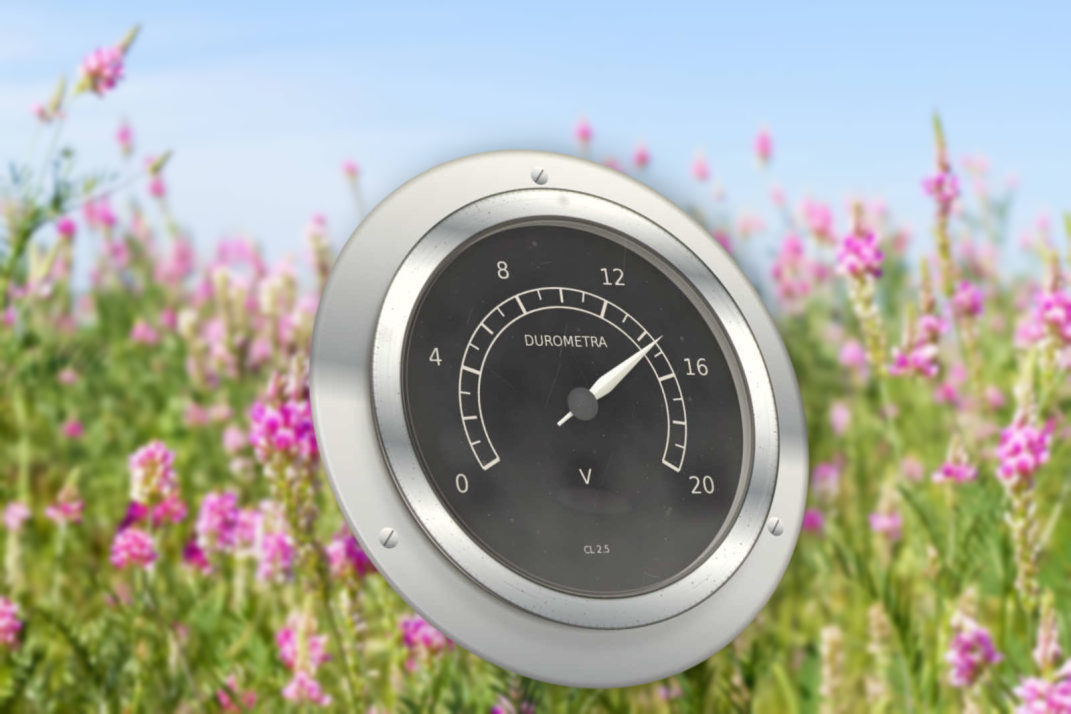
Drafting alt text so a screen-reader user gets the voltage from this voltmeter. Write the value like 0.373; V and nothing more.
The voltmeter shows 14.5; V
